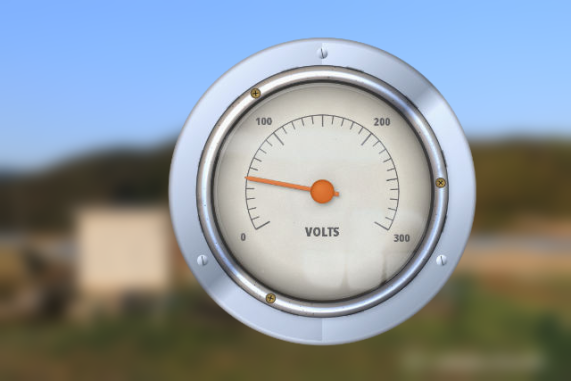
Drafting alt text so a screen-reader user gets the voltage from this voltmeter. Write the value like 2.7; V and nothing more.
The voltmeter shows 50; V
